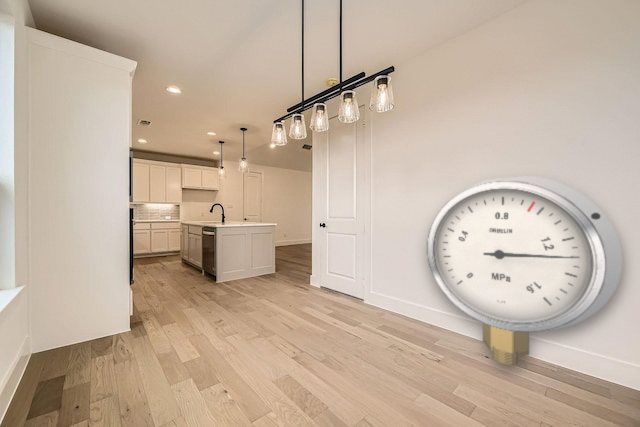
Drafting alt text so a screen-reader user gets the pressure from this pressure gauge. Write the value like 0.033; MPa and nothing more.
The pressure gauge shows 1.3; MPa
